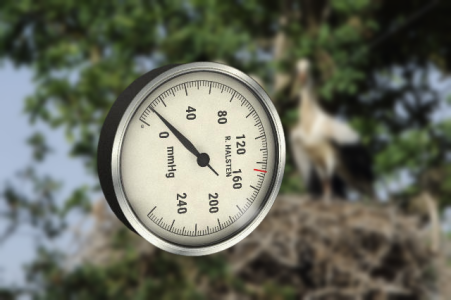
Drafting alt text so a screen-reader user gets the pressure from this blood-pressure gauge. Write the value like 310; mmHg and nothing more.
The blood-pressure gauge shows 10; mmHg
